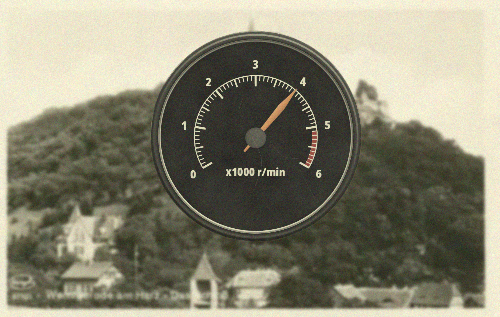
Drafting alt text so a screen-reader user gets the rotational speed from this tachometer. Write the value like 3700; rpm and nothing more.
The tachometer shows 4000; rpm
